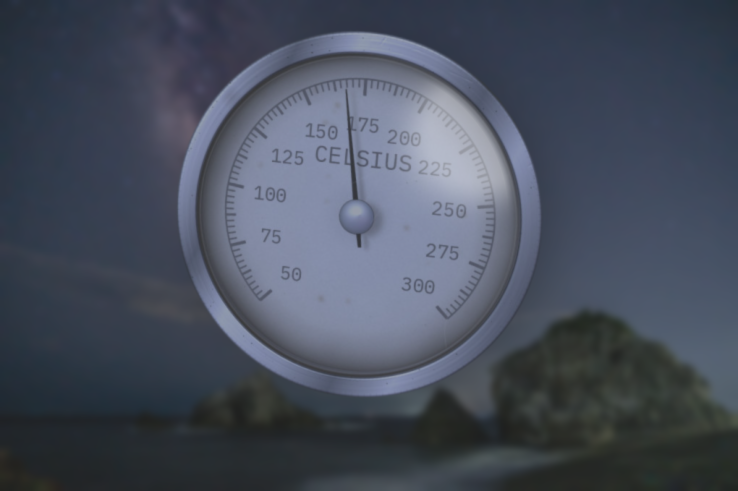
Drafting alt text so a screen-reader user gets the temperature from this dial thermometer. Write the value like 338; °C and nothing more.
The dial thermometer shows 167.5; °C
